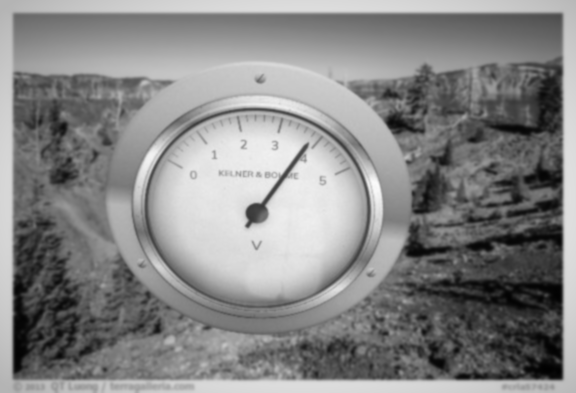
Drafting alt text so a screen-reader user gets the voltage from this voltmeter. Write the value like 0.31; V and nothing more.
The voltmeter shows 3.8; V
